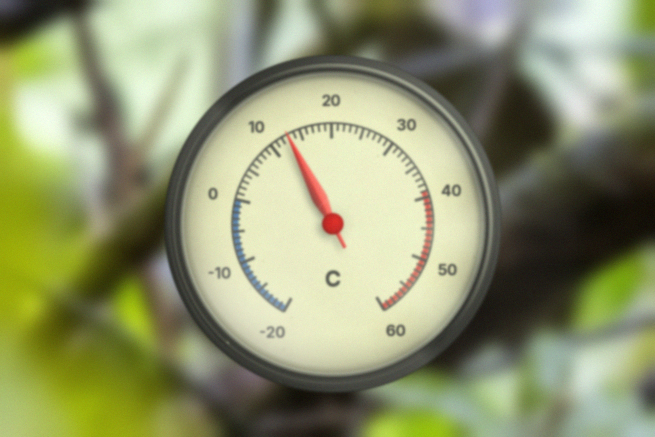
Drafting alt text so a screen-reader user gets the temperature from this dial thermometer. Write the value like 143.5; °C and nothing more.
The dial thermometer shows 13; °C
